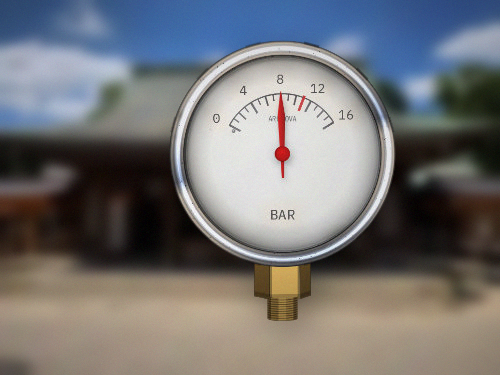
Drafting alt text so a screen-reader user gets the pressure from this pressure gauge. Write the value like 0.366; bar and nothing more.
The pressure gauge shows 8; bar
